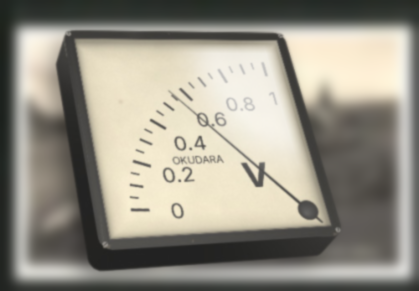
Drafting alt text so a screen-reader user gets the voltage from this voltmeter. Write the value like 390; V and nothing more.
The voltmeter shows 0.55; V
